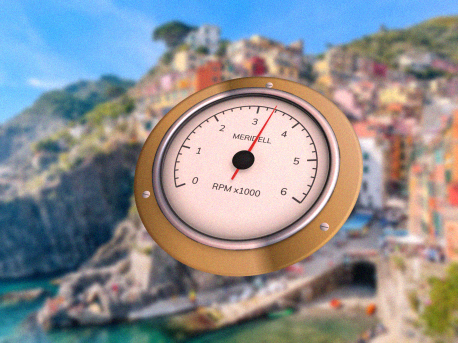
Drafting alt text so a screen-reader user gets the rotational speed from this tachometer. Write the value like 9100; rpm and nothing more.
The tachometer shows 3400; rpm
